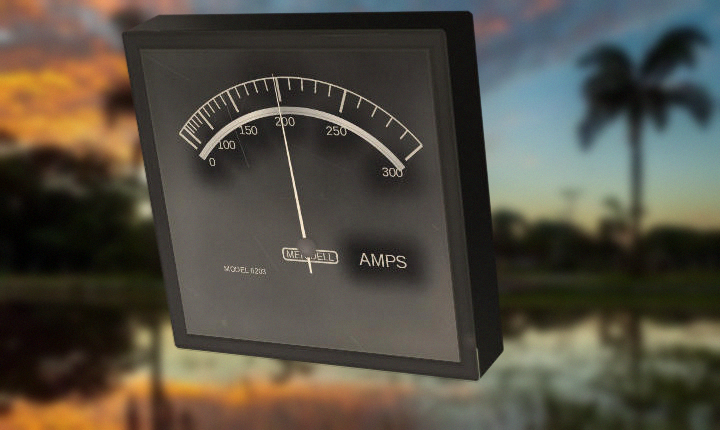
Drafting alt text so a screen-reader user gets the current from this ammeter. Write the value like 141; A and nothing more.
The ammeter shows 200; A
